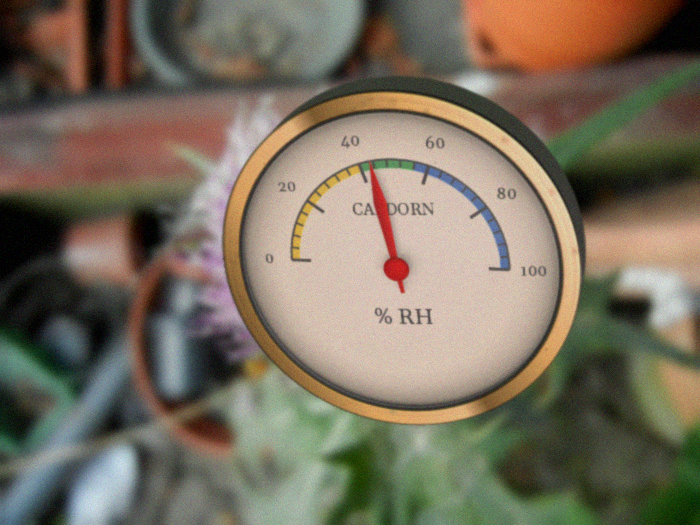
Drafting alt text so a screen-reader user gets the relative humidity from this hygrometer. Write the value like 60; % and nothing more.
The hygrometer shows 44; %
